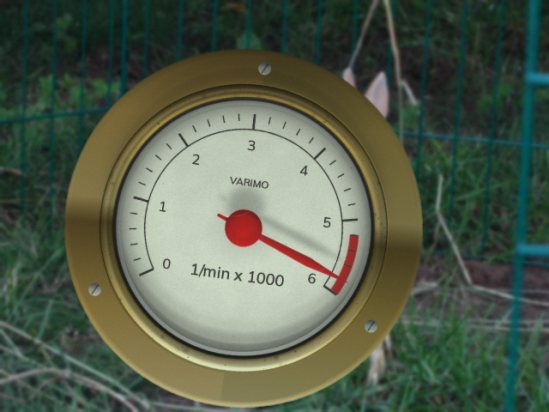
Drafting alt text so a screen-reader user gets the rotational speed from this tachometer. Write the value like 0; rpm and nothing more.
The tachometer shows 5800; rpm
